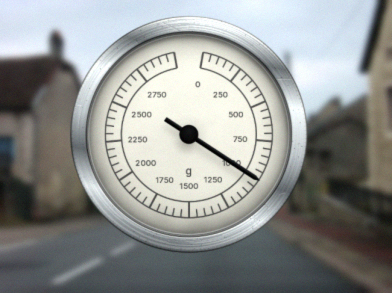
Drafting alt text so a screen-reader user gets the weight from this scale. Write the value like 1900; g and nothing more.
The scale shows 1000; g
